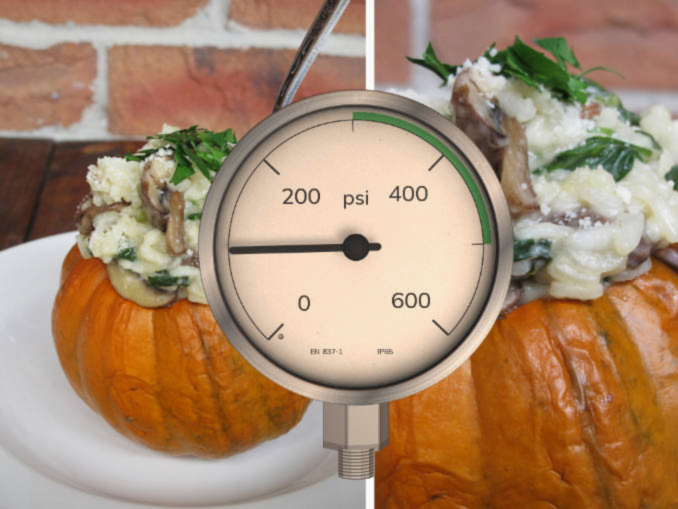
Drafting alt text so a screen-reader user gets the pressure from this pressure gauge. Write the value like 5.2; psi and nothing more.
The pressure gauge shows 100; psi
